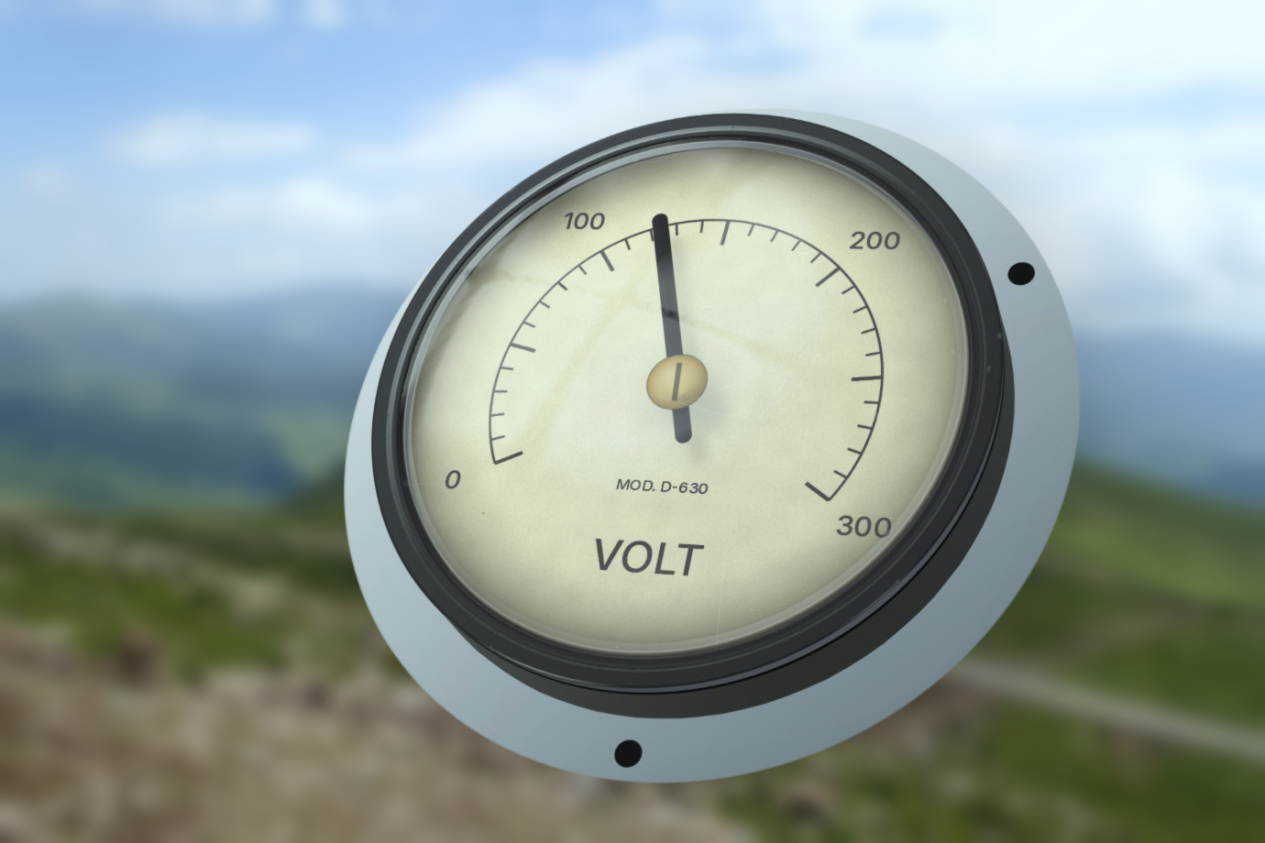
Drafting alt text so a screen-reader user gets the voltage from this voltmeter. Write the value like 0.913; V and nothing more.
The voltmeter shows 125; V
